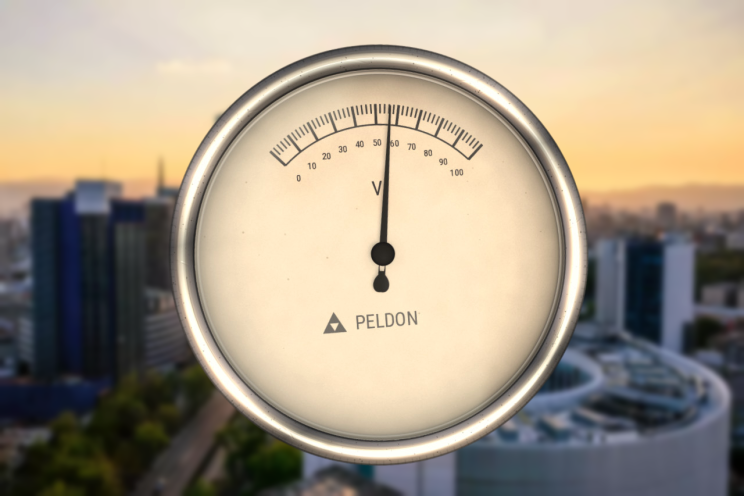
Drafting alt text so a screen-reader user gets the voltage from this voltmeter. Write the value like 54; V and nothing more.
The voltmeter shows 56; V
